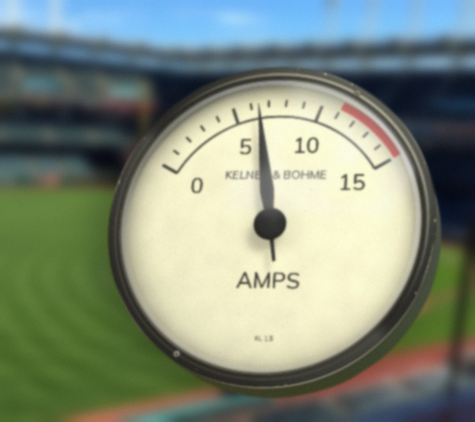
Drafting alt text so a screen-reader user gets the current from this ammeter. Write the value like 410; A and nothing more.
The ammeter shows 6.5; A
